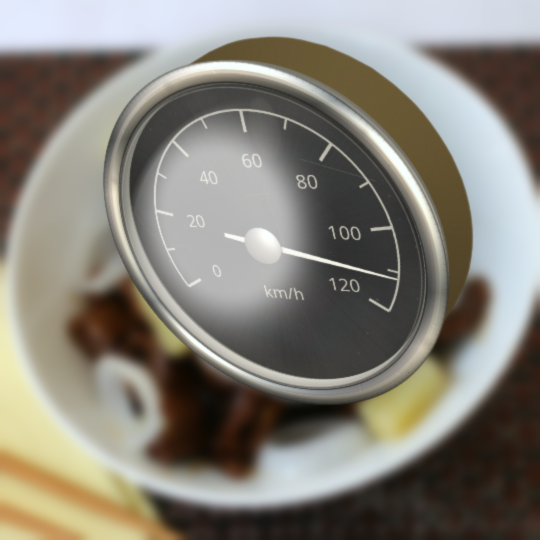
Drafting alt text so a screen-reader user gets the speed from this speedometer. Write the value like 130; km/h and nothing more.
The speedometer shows 110; km/h
